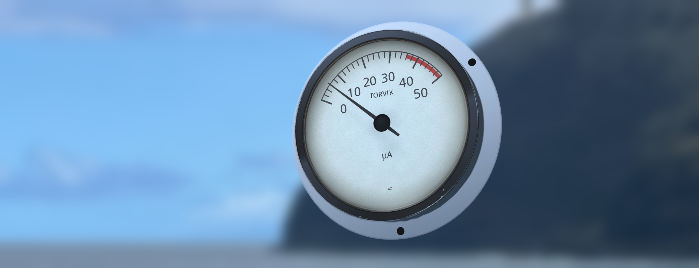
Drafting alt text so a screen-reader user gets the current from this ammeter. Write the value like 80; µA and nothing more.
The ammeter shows 6; µA
